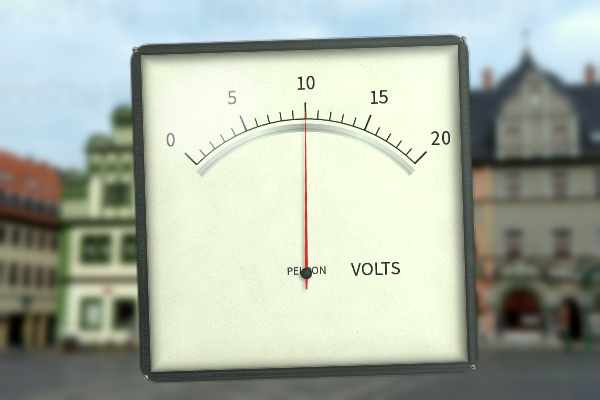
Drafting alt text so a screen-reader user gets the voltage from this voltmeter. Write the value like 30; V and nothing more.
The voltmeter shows 10; V
